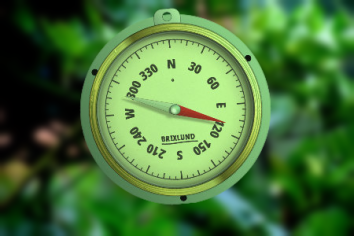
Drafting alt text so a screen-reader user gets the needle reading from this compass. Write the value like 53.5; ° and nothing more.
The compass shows 110; °
